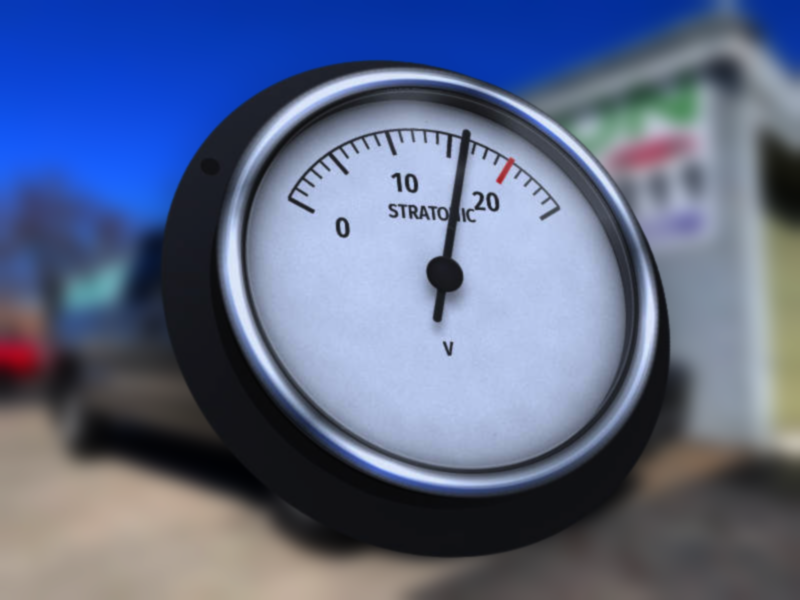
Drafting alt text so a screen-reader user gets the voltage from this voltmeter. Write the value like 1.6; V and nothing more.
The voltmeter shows 16; V
